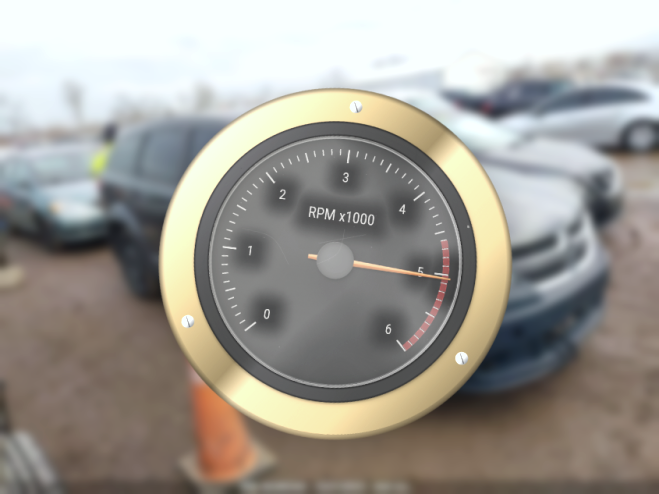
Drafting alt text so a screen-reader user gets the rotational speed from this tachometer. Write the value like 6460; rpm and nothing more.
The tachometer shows 5050; rpm
